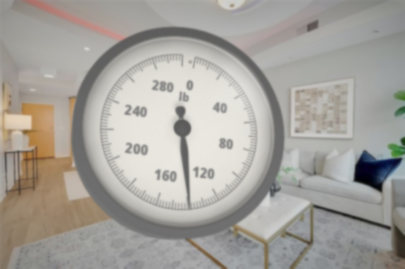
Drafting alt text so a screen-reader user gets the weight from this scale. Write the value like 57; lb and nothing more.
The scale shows 140; lb
